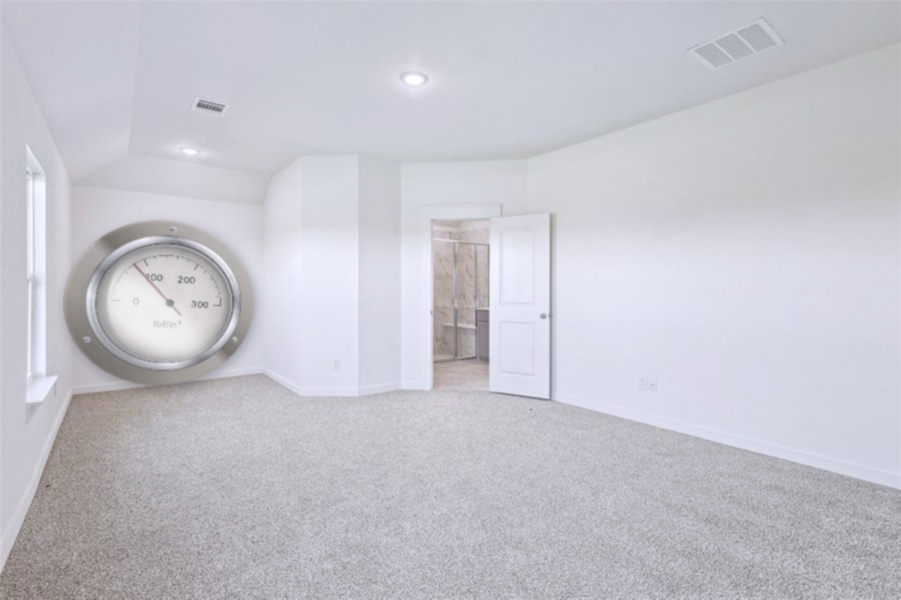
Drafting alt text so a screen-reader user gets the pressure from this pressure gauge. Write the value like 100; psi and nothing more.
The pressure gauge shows 80; psi
